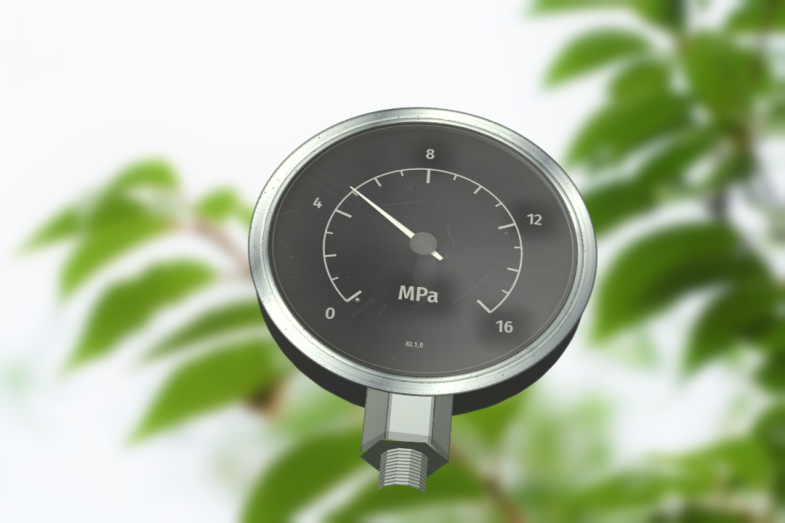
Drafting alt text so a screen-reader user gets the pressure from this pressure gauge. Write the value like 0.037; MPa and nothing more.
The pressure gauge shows 5; MPa
